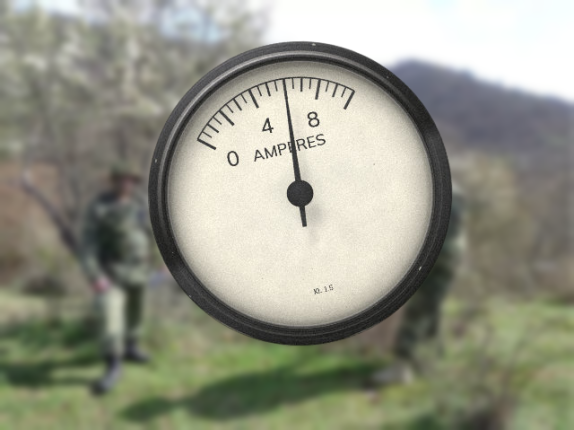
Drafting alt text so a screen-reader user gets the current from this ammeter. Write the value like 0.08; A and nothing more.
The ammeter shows 6; A
